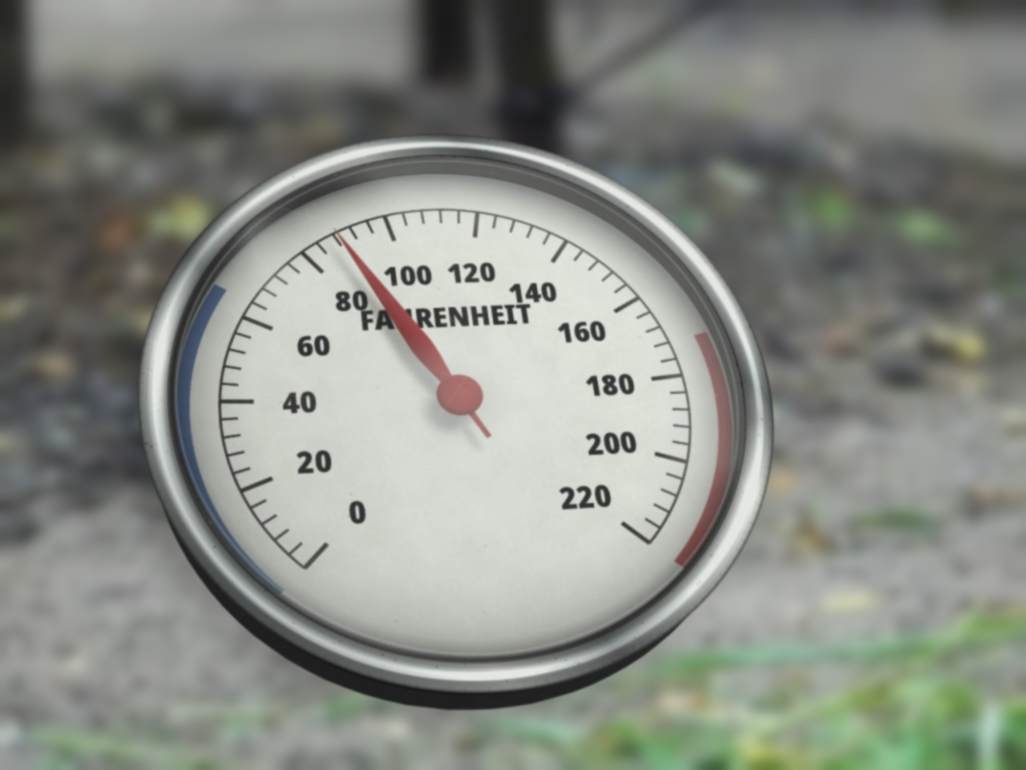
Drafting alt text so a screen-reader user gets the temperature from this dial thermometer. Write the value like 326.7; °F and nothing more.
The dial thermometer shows 88; °F
